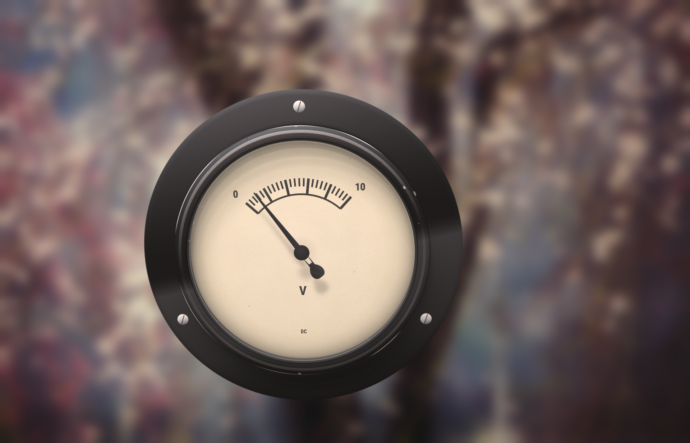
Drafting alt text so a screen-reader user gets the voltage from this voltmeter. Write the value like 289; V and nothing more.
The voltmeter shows 1.2; V
